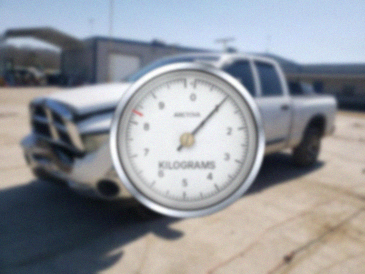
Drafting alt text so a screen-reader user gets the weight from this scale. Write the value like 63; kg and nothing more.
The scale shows 1; kg
